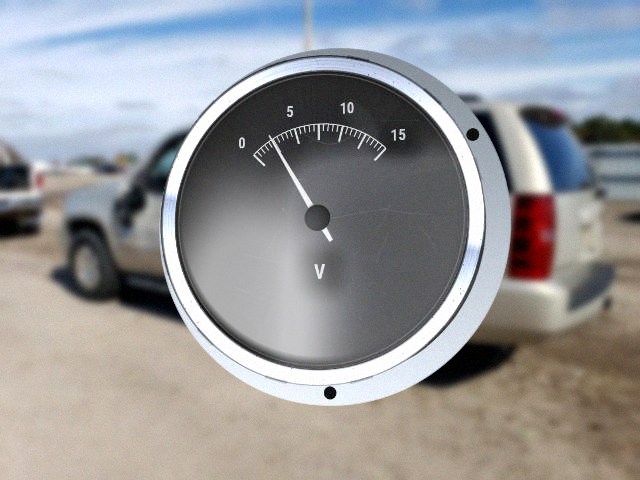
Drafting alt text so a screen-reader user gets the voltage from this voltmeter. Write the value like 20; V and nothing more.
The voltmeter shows 2.5; V
